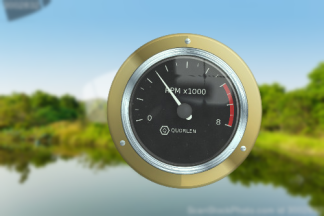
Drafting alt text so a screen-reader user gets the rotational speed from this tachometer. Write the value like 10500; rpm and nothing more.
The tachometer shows 2500; rpm
